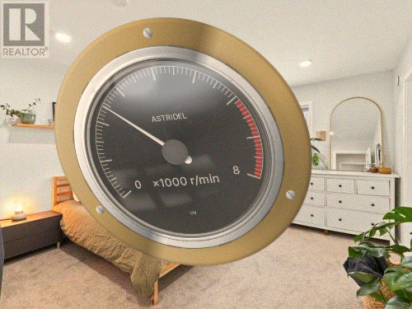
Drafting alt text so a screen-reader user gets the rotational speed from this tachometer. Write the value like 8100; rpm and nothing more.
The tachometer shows 2500; rpm
